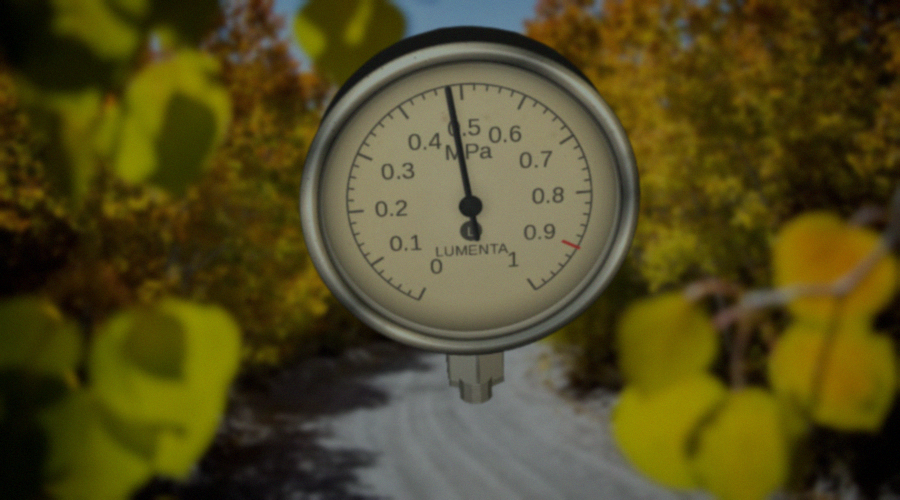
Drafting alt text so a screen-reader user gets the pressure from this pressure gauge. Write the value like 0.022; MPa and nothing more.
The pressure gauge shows 0.48; MPa
